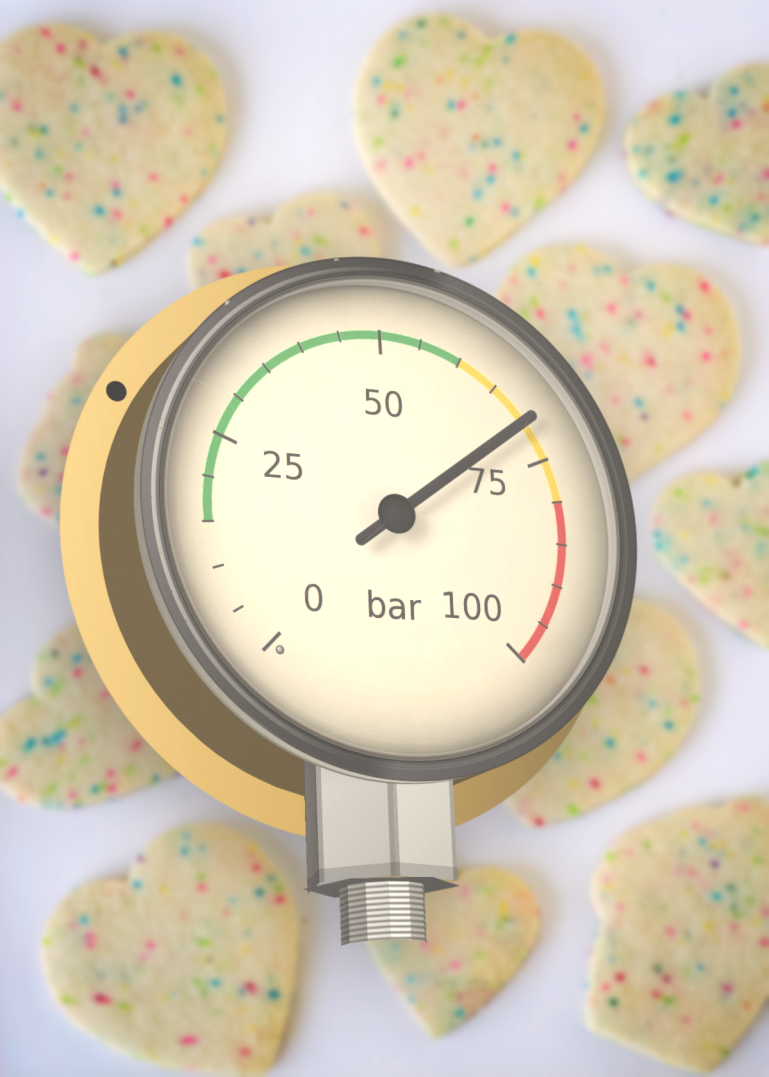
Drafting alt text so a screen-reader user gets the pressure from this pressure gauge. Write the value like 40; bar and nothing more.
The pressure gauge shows 70; bar
